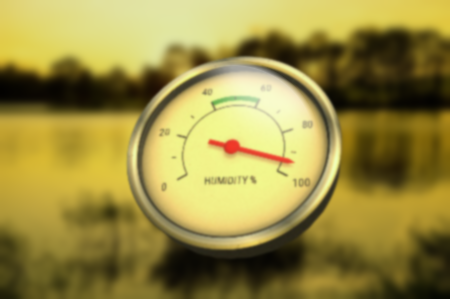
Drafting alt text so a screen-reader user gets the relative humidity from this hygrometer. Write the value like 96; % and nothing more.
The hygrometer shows 95; %
